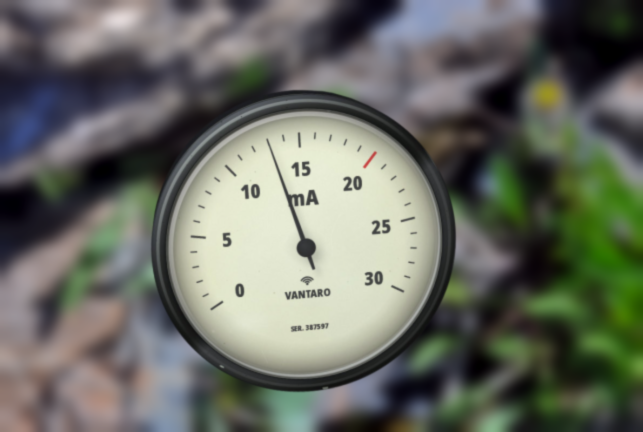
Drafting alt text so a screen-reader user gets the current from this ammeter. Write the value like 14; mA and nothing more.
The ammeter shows 13; mA
